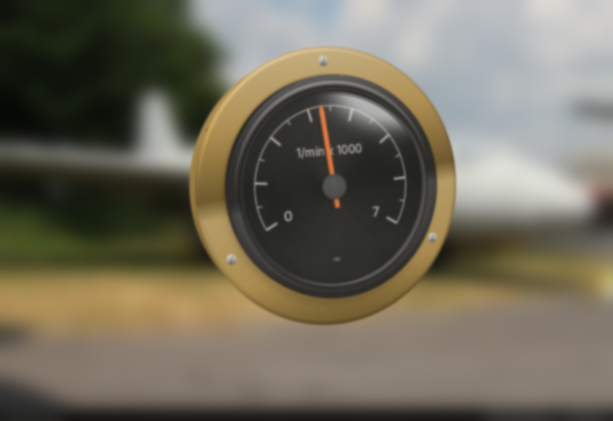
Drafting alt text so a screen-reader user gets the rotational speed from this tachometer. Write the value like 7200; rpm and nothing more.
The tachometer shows 3250; rpm
